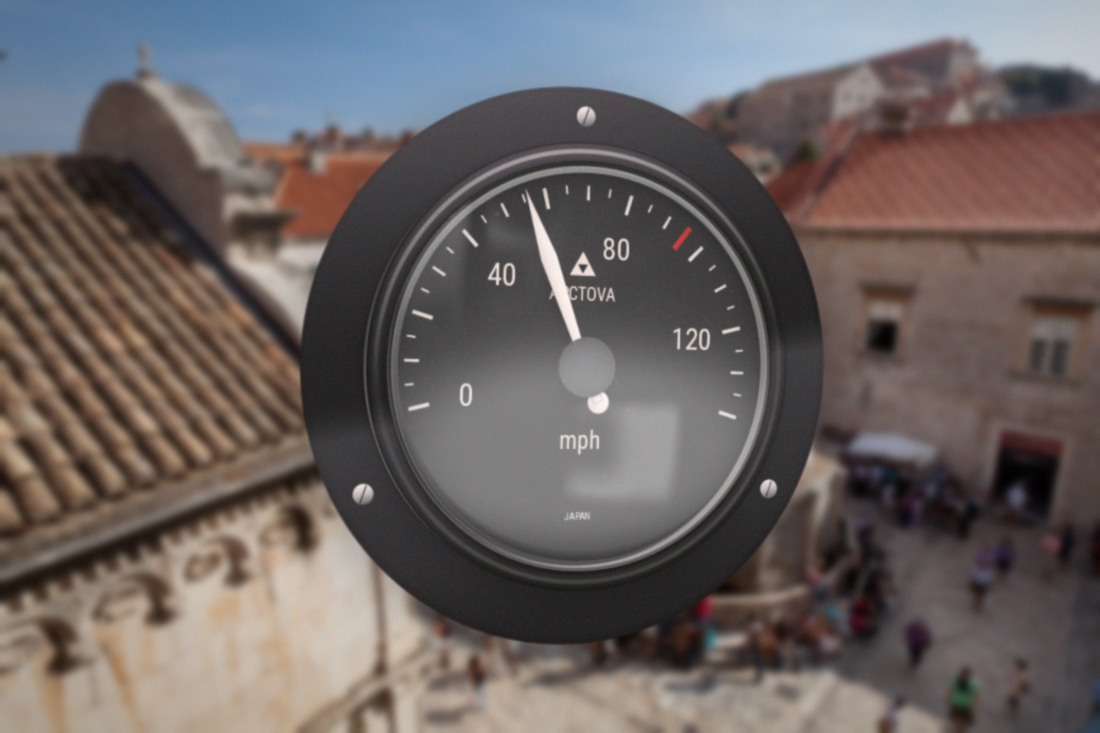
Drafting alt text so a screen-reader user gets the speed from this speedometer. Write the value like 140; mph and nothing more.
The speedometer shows 55; mph
